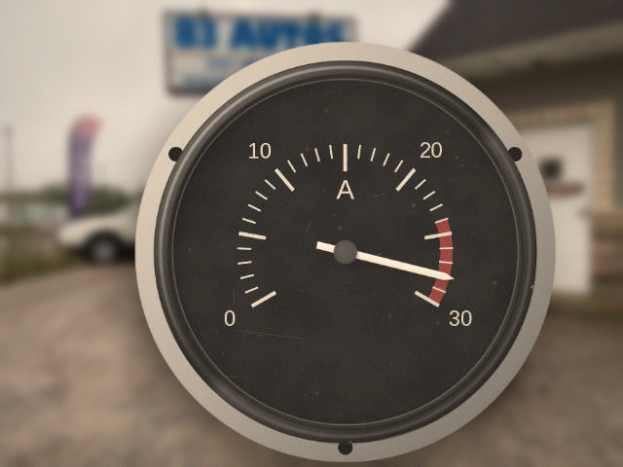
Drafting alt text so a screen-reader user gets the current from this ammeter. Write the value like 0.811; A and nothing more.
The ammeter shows 28; A
